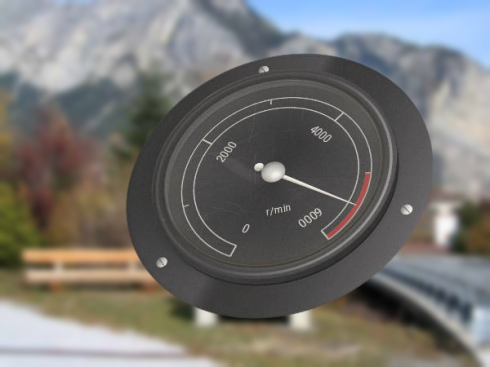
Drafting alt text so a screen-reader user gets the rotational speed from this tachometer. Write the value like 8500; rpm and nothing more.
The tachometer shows 5500; rpm
